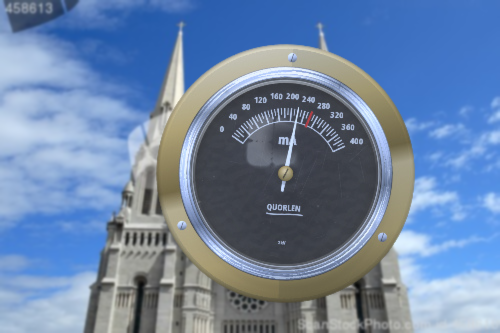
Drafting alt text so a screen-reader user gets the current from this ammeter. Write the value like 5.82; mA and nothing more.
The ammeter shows 220; mA
